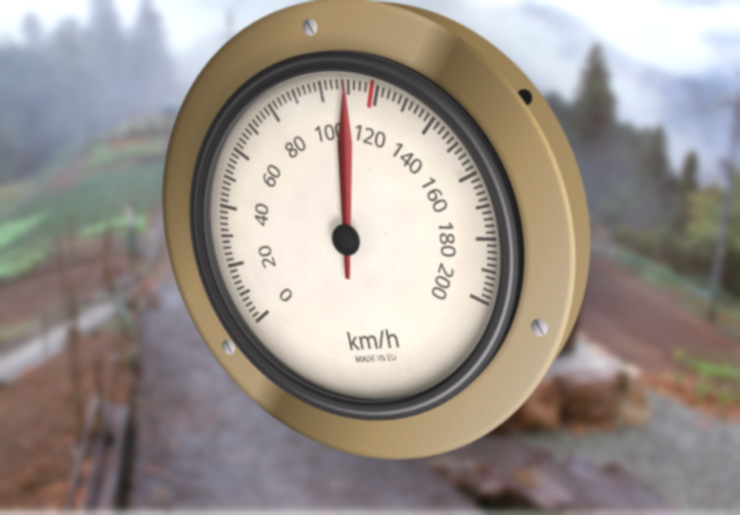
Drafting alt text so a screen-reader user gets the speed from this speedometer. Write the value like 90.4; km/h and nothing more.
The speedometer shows 110; km/h
